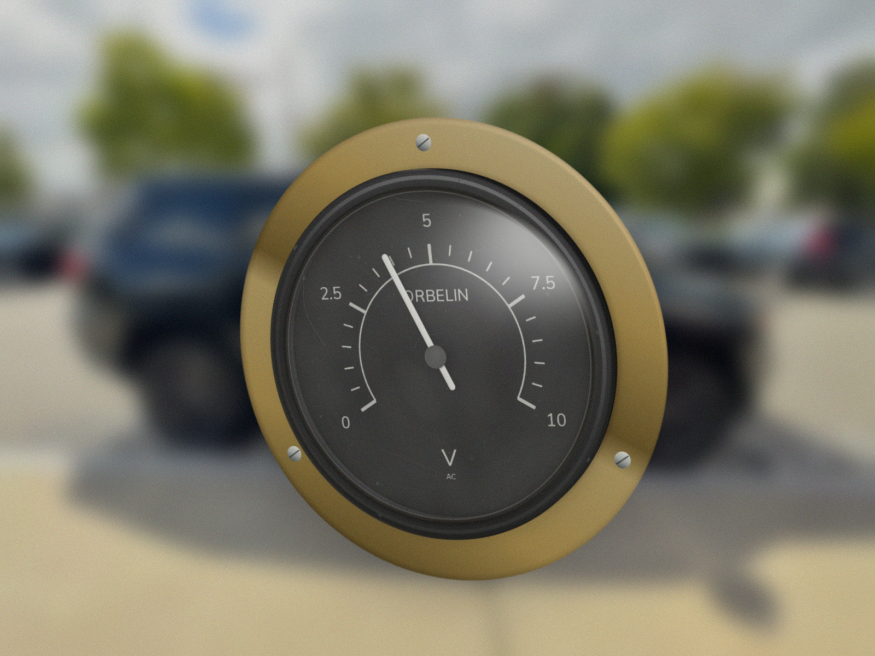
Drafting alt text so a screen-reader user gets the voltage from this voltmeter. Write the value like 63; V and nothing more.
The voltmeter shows 4; V
